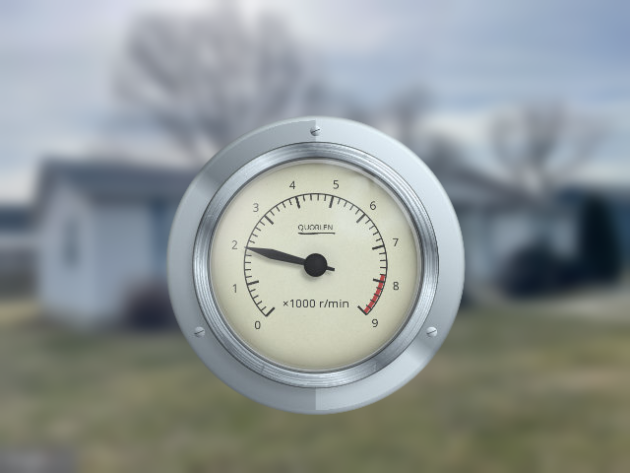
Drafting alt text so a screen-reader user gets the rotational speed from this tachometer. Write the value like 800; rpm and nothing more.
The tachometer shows 2000; rpm
